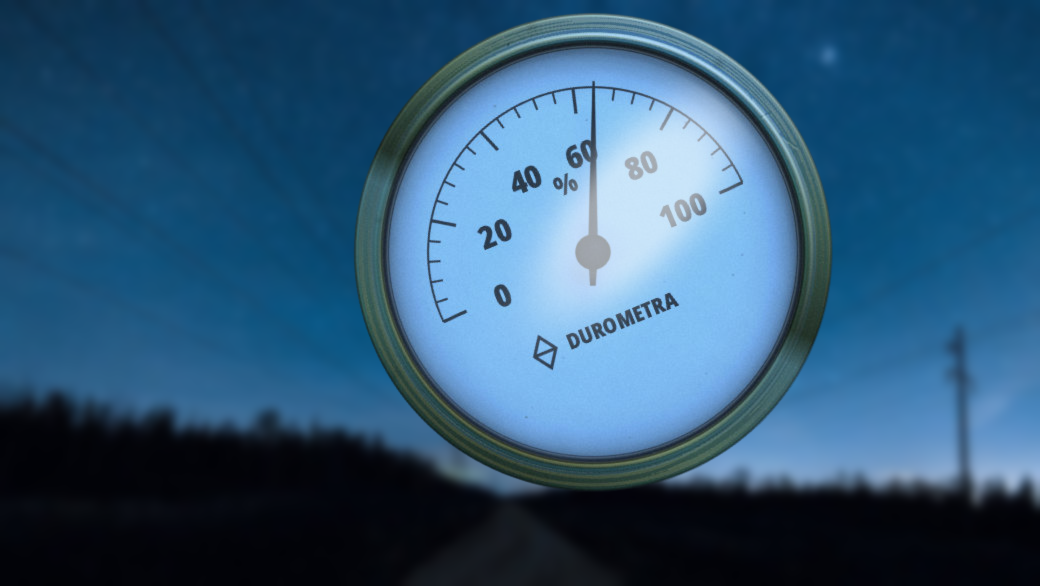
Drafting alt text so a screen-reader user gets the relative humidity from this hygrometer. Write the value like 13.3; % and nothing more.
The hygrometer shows 64; %
